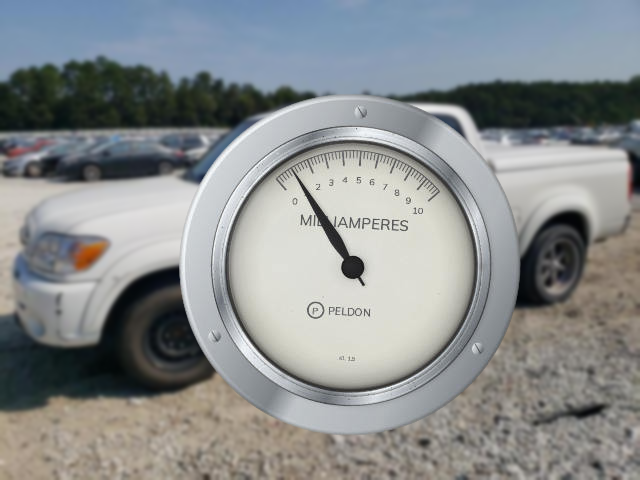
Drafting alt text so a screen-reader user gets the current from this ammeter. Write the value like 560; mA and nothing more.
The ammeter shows 1; mA
